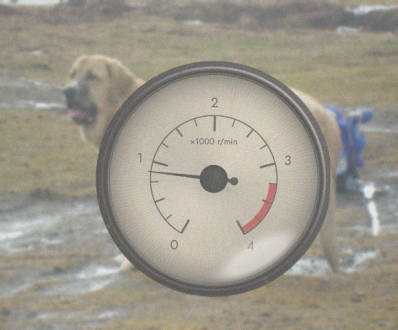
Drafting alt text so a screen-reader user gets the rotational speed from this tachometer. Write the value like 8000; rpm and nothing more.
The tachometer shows 875; rpm
